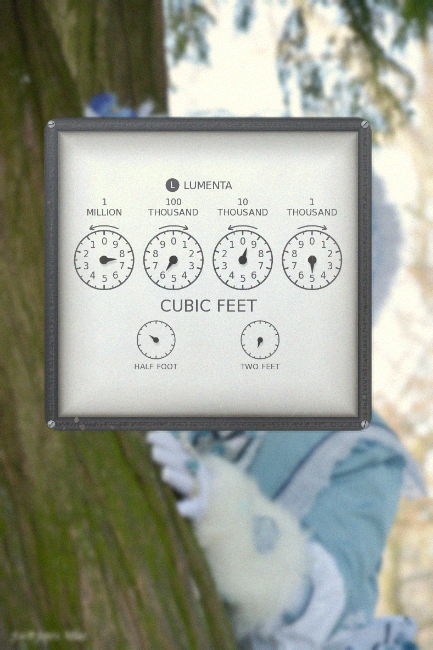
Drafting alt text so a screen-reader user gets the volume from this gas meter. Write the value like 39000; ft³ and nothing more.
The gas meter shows 759500; ft³
